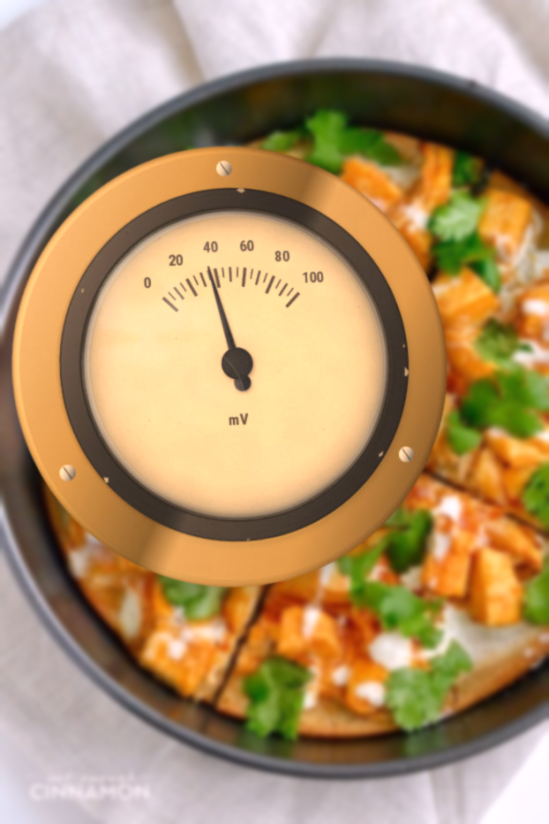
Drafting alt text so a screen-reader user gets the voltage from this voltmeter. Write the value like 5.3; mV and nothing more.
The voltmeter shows 35; mV
